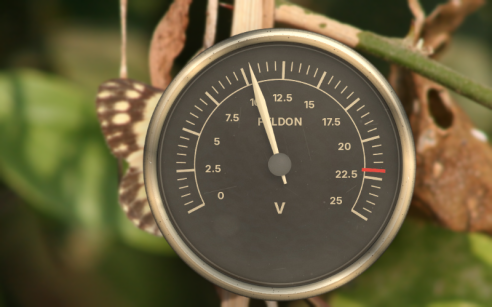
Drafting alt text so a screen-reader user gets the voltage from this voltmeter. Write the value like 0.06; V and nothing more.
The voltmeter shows 10.5; V
